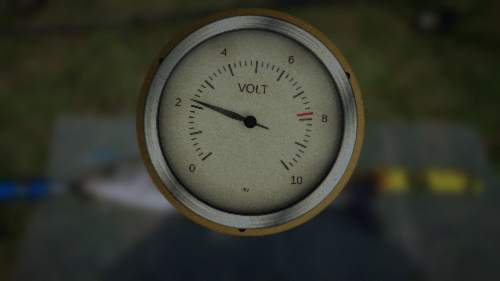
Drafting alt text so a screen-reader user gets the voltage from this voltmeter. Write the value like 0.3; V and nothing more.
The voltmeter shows 2.2; V
